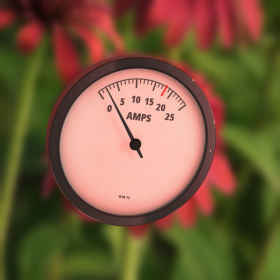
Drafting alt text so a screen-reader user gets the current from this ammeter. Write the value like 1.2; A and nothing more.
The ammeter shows 2; A
